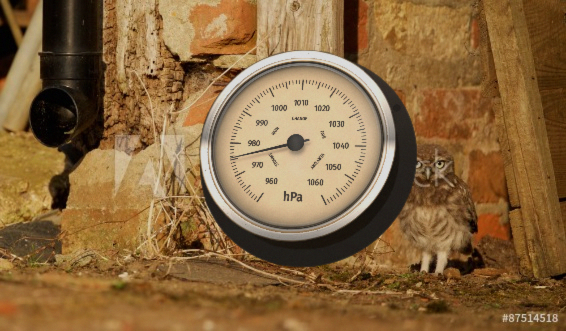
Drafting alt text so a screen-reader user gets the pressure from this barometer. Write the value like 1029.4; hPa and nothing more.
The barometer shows 975; hPa
